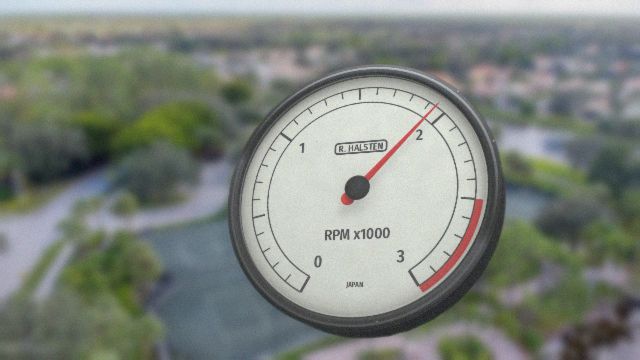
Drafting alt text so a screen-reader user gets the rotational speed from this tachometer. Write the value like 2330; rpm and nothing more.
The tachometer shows 1950; rpm
